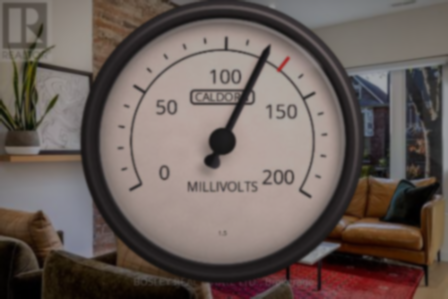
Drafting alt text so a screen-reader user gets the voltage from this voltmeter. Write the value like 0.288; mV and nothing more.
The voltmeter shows 120; mV
